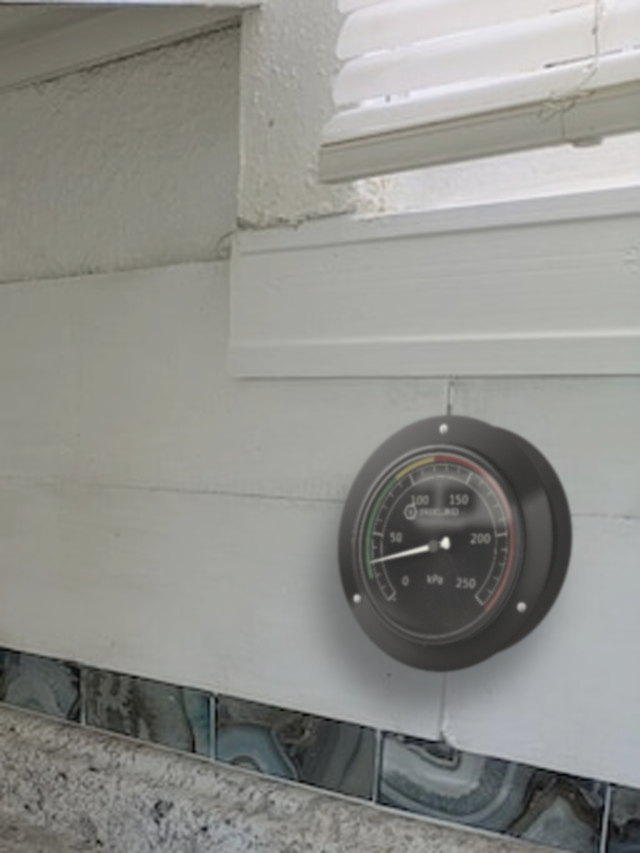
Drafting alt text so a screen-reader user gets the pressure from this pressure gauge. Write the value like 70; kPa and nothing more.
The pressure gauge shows 30; kPa
